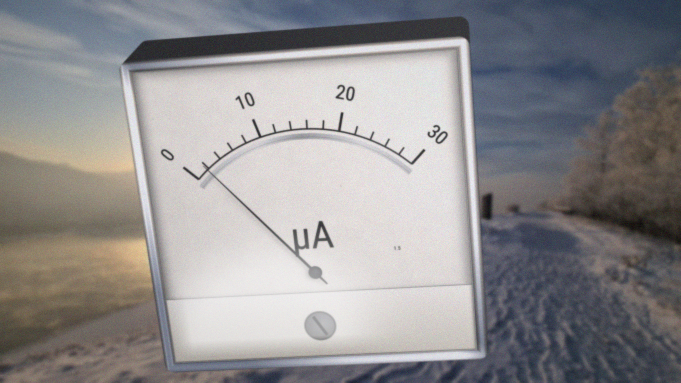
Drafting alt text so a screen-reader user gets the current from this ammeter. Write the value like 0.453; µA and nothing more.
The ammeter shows 2; µA
